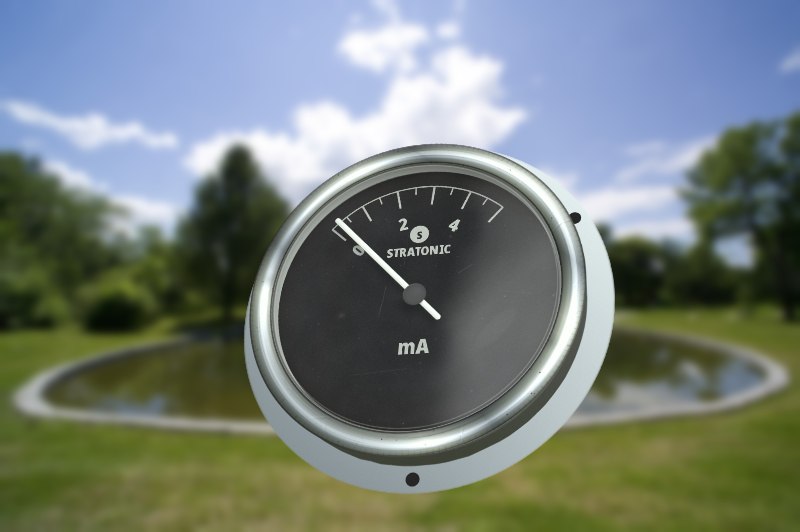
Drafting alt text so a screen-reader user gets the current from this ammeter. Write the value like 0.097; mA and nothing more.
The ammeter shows 0.25; mA
